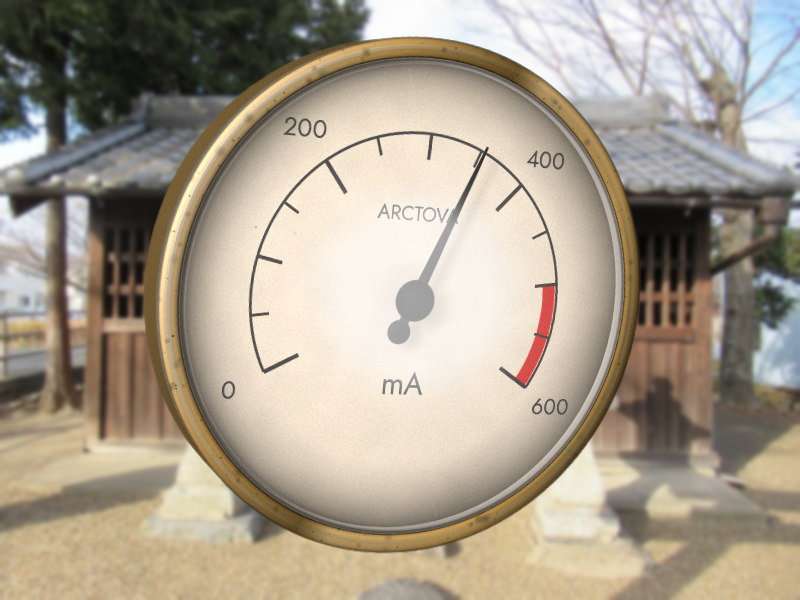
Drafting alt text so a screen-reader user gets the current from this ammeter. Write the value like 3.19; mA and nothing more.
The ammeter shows 350; mA
